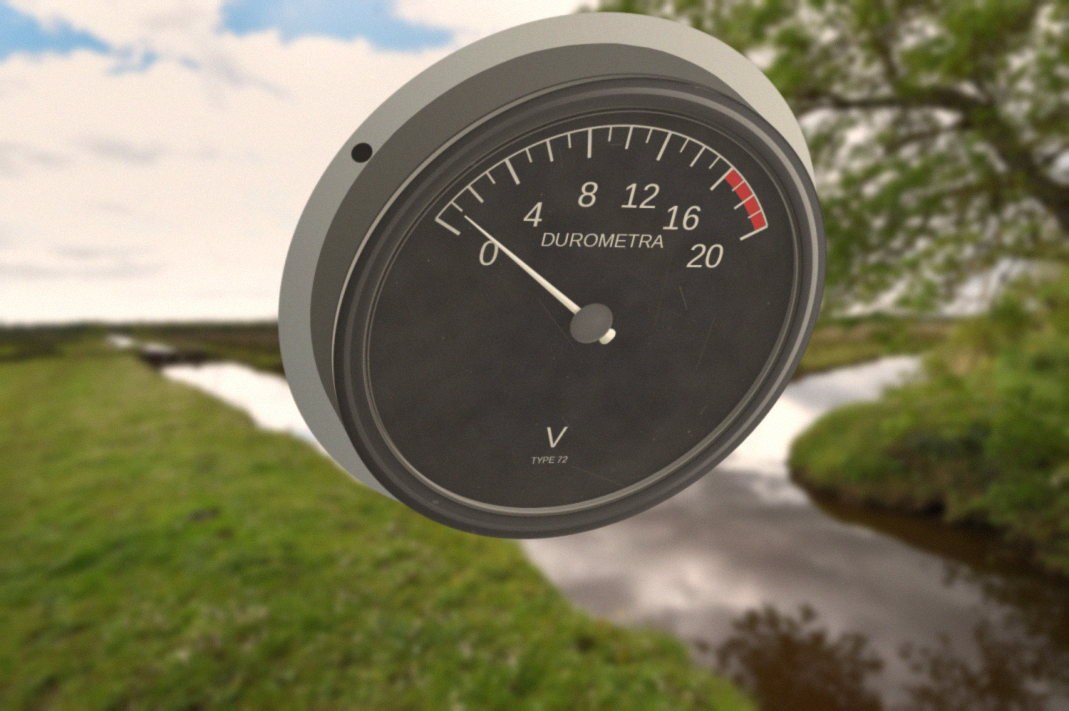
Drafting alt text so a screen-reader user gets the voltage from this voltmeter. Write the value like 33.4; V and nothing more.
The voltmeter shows 1; V
